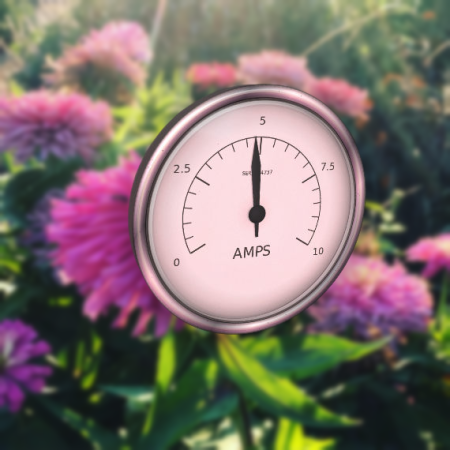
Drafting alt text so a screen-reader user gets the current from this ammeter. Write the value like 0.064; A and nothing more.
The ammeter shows 4.75; A
